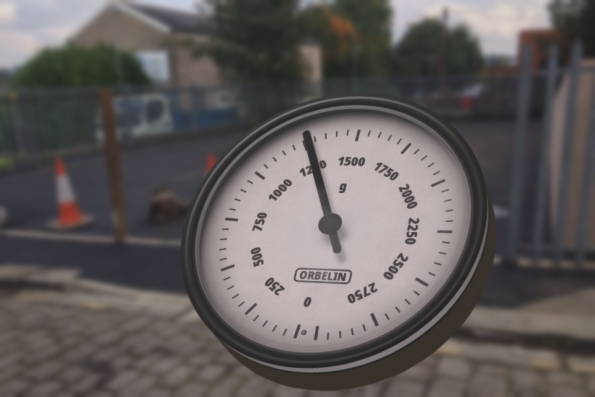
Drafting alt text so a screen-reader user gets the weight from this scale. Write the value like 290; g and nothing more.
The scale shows 1275; g
